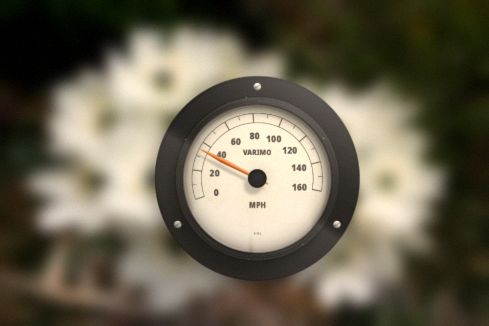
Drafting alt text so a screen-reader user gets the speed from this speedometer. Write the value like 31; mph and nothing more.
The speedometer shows 35; mph
